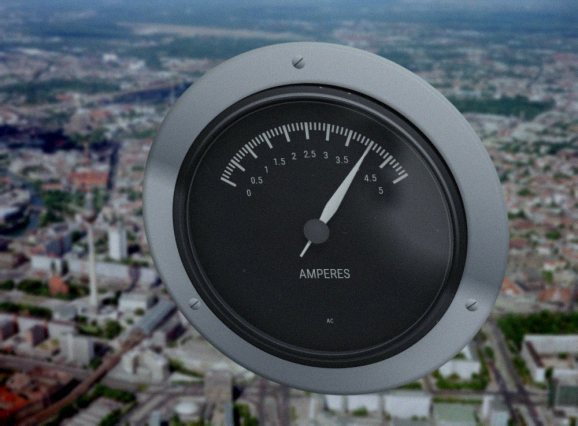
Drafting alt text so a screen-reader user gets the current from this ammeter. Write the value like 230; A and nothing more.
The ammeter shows 4; A
